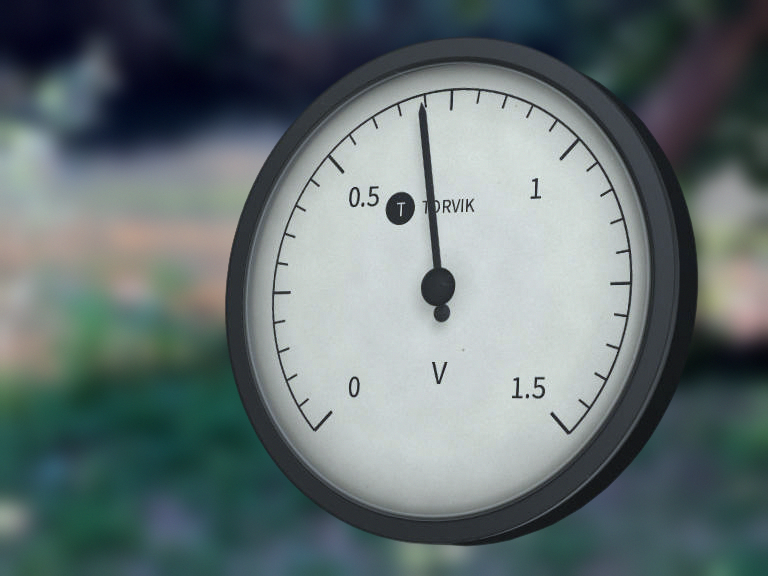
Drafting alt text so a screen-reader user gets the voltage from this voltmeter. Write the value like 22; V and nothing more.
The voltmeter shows 0.7; V
